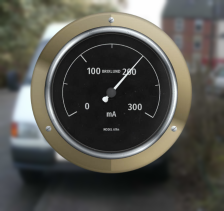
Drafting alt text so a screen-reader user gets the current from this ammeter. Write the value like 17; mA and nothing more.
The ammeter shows 200; mA
